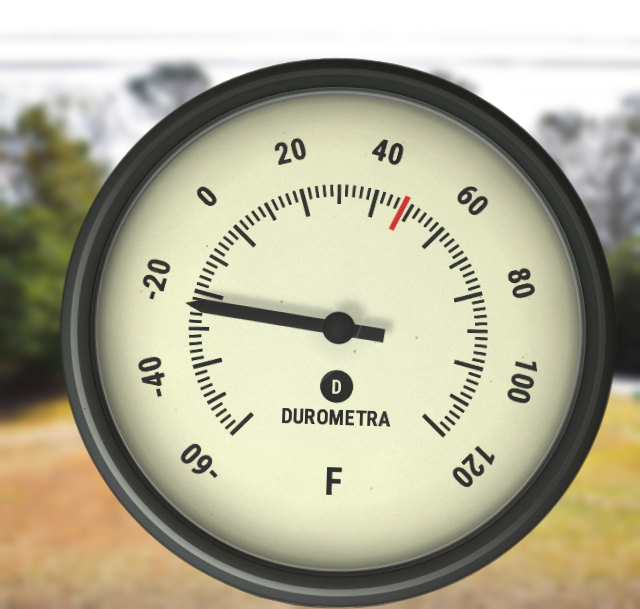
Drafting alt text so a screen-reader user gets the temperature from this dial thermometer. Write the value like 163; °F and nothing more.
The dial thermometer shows -24; °F
